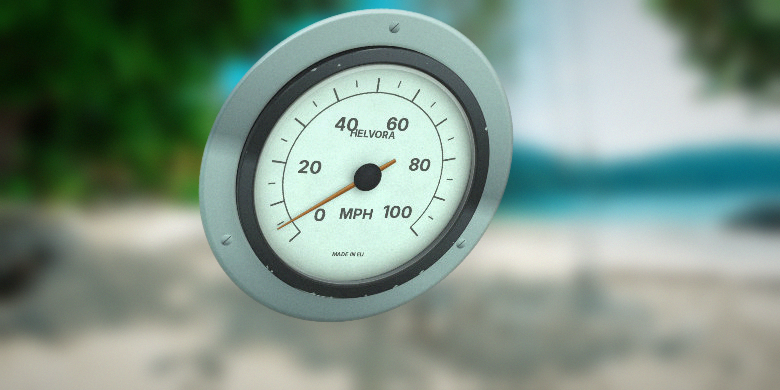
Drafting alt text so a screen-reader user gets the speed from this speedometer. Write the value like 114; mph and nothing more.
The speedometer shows 5; mph
